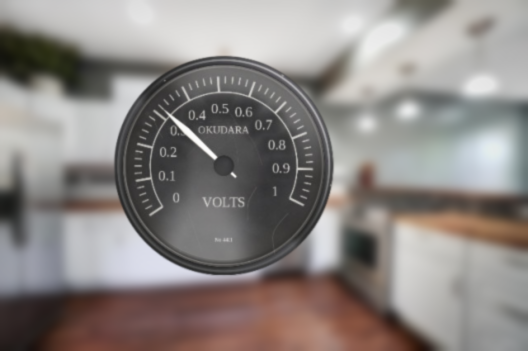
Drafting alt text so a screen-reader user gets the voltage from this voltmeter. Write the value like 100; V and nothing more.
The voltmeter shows 0.32; V
